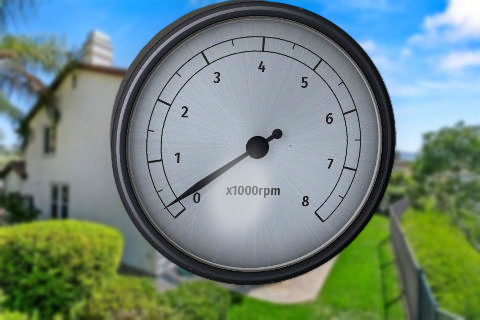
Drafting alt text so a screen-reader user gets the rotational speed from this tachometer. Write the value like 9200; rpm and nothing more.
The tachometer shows 250; rpm
